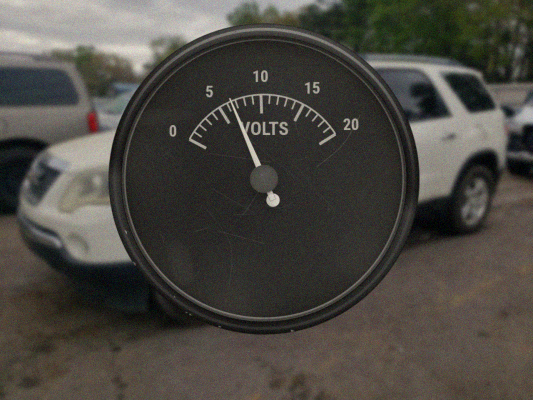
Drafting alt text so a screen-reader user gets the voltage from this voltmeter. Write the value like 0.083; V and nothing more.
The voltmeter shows 6.5; V
